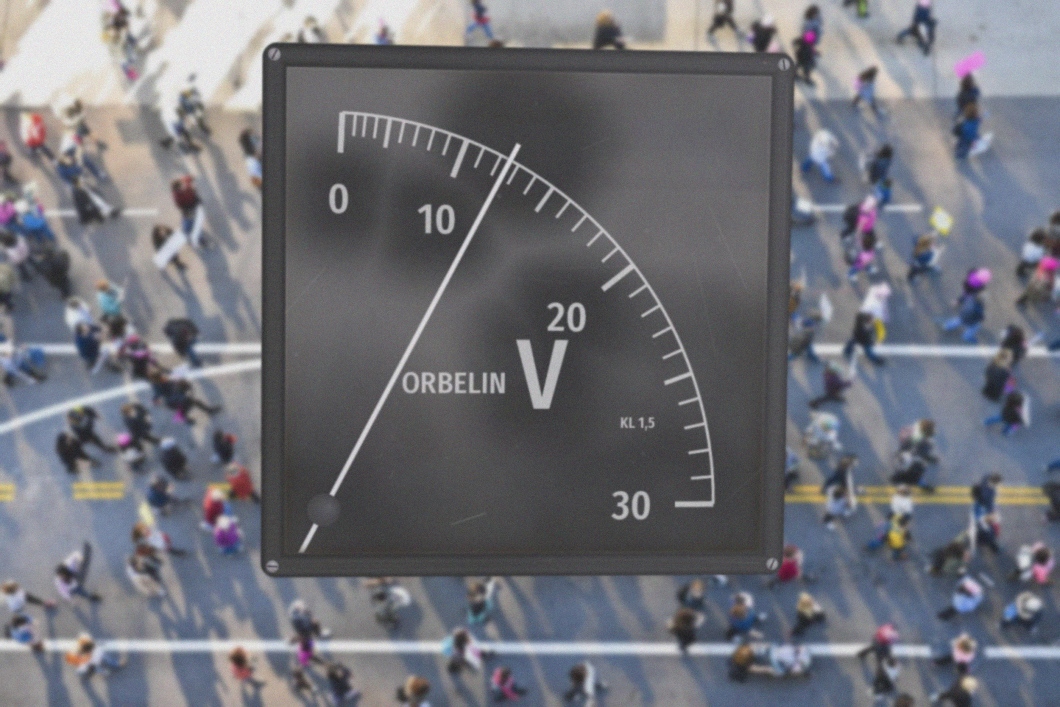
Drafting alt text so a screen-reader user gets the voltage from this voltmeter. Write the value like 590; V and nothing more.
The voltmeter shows 12.5; V
